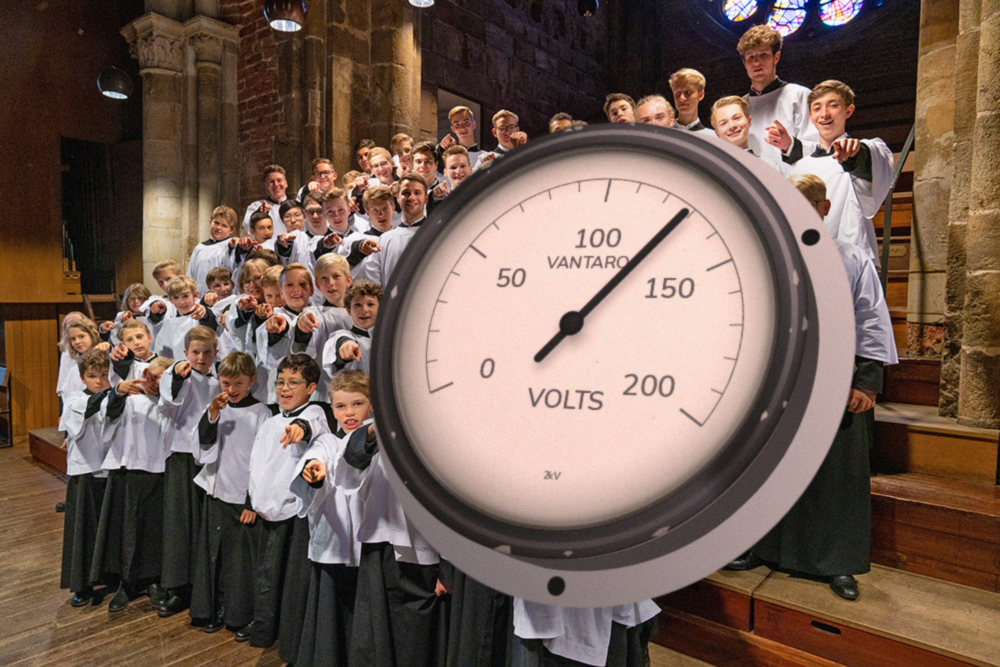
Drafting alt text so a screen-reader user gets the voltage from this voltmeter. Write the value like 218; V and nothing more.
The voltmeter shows 130; V
